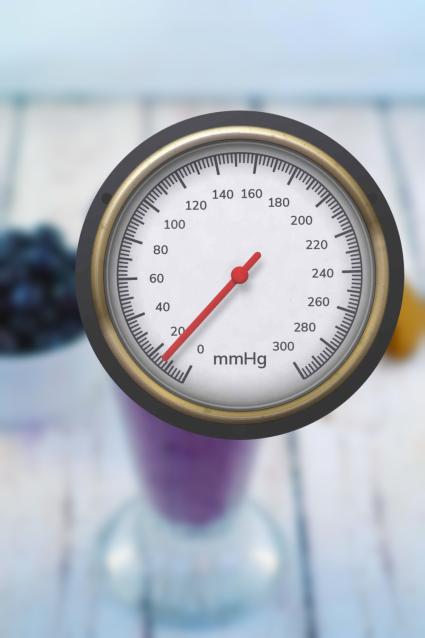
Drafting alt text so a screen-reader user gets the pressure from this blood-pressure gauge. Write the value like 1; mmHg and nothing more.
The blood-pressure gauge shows 14; mmHg
